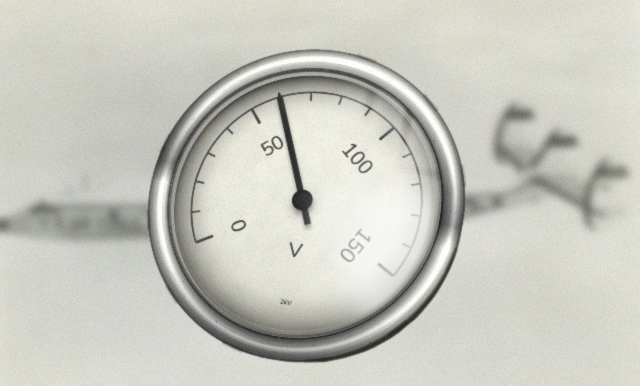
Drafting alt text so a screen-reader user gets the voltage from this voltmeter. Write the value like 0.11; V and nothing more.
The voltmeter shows 60; V
